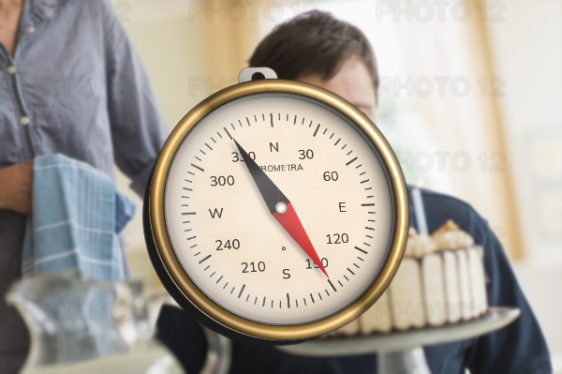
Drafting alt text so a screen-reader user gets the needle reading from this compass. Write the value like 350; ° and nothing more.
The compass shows 150; °
